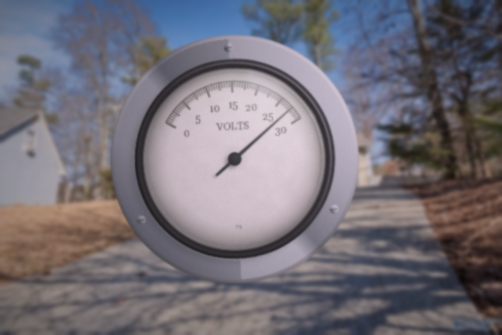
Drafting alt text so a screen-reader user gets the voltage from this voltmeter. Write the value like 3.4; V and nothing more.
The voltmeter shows 27.5; V
